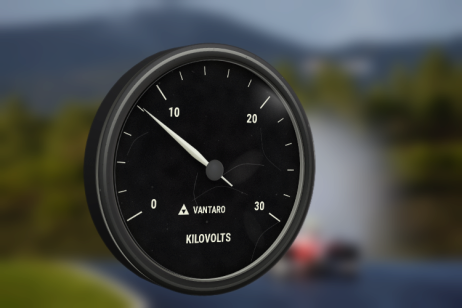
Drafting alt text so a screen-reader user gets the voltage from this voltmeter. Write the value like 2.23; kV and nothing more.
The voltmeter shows 8; kV
